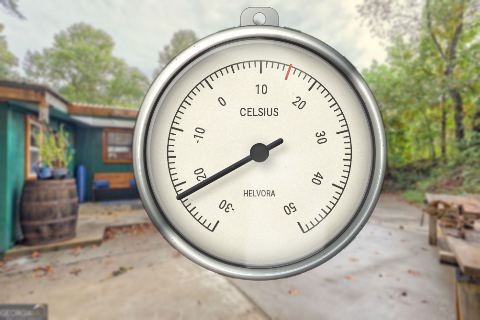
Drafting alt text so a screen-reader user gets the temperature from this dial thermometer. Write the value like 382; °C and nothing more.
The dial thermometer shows -22; °C
